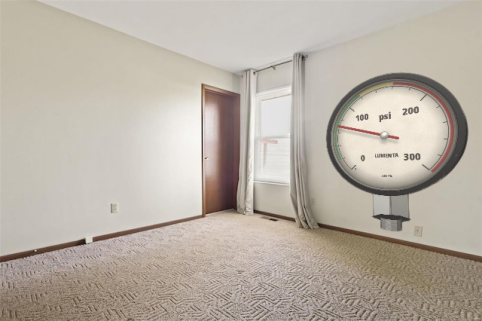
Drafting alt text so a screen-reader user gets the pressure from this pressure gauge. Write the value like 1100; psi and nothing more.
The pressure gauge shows 70; psi
